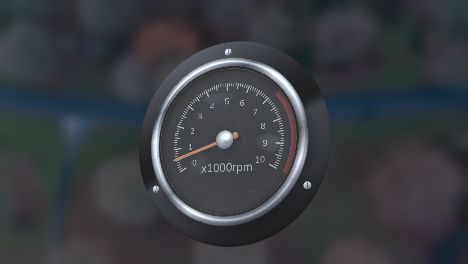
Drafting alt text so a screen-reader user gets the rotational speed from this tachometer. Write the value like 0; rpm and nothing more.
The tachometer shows 500; rpm
